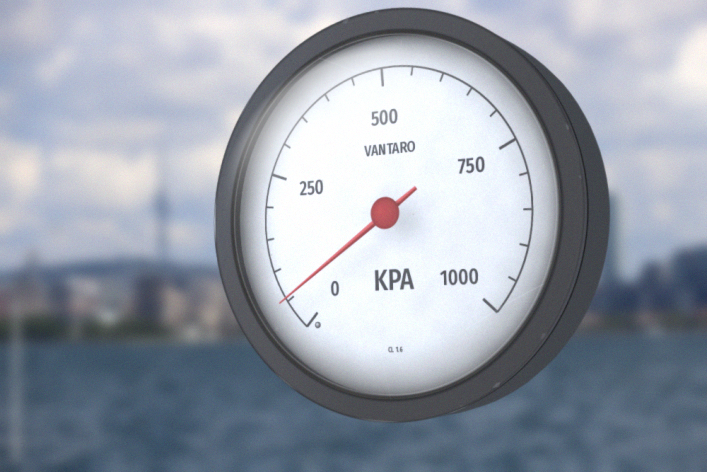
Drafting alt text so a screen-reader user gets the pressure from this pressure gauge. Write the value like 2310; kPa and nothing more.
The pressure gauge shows 50; kPa
